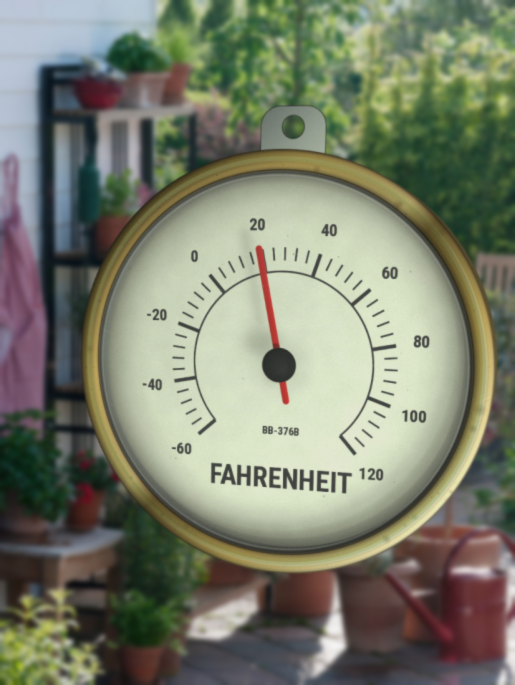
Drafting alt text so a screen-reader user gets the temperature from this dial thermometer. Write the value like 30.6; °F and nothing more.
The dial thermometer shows 20; °F
